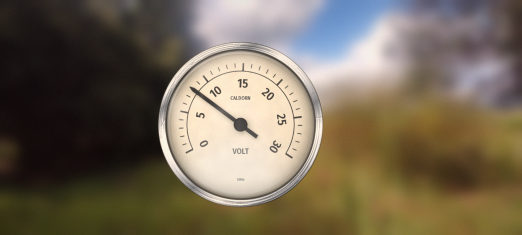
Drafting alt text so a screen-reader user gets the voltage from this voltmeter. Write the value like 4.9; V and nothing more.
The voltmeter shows 8; V
